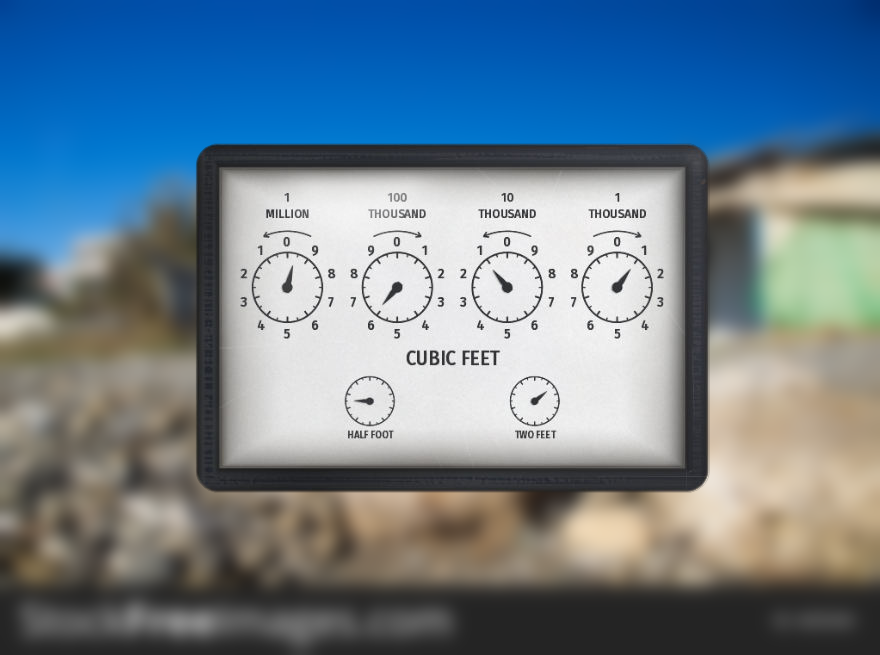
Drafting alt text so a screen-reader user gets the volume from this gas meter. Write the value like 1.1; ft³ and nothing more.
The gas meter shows 961100; ft³
